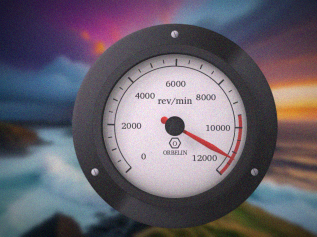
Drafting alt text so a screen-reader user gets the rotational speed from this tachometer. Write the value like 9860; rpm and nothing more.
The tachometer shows 11250; rpm
